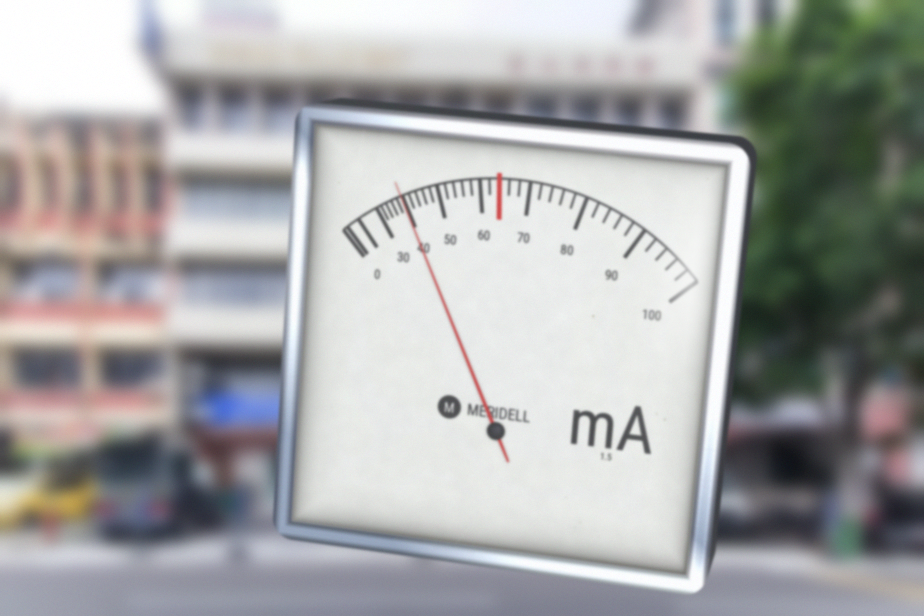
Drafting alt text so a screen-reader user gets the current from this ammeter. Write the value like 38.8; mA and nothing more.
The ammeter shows 40; mA
